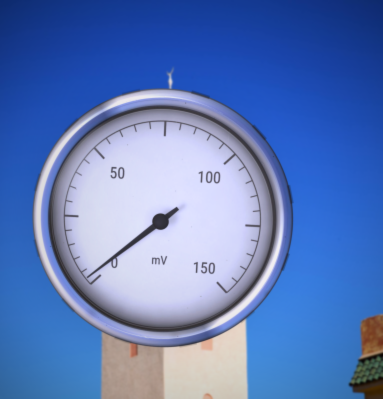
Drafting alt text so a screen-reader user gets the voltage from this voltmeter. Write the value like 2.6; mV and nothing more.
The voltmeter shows 2.5; mV
